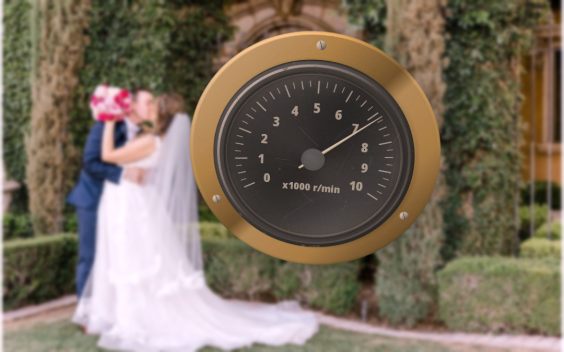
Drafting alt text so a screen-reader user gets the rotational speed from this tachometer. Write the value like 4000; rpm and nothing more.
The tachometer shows 7125; rpm
